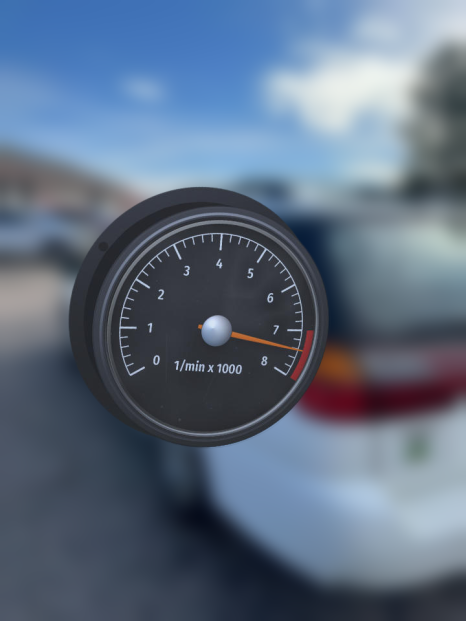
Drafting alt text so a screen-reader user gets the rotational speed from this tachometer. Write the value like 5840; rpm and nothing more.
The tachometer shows 7400; rpm
